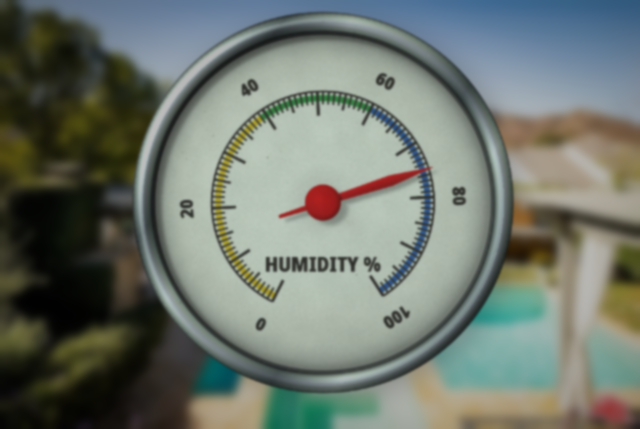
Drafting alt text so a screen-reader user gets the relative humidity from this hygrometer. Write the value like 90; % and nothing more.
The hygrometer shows 75; %
